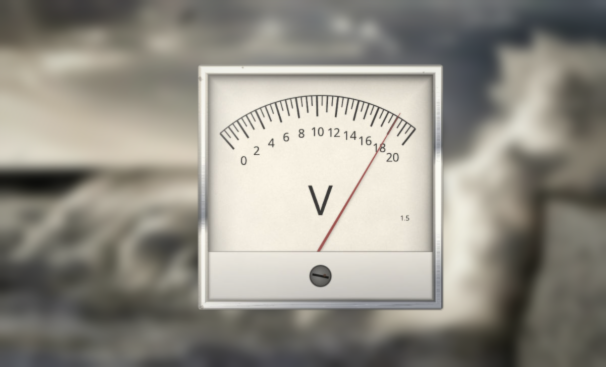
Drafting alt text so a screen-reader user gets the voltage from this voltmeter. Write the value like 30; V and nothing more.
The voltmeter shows 18; V
